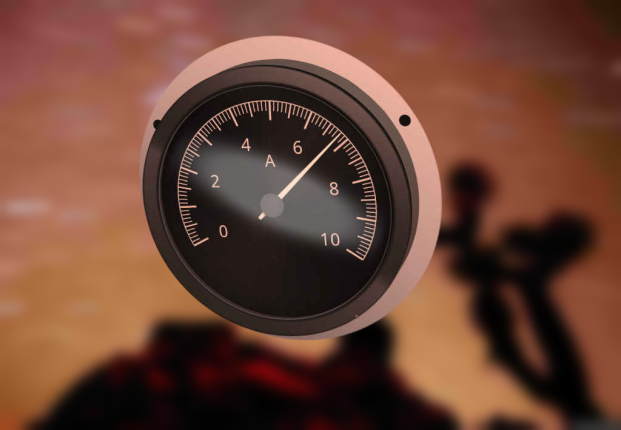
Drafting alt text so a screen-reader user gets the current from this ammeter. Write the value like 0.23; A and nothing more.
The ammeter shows 6.8; A
